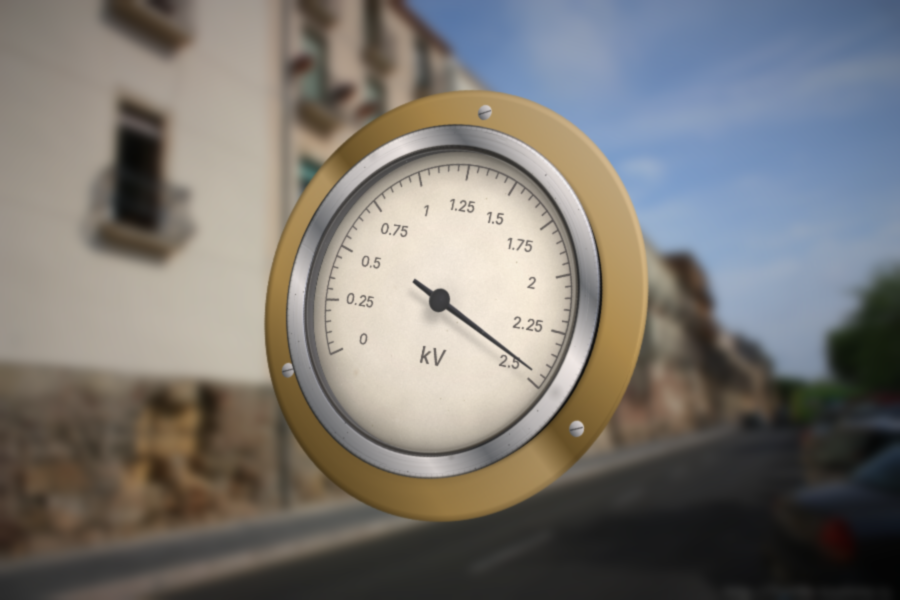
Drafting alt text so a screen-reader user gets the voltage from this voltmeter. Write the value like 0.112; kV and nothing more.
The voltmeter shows 2.45; kV
